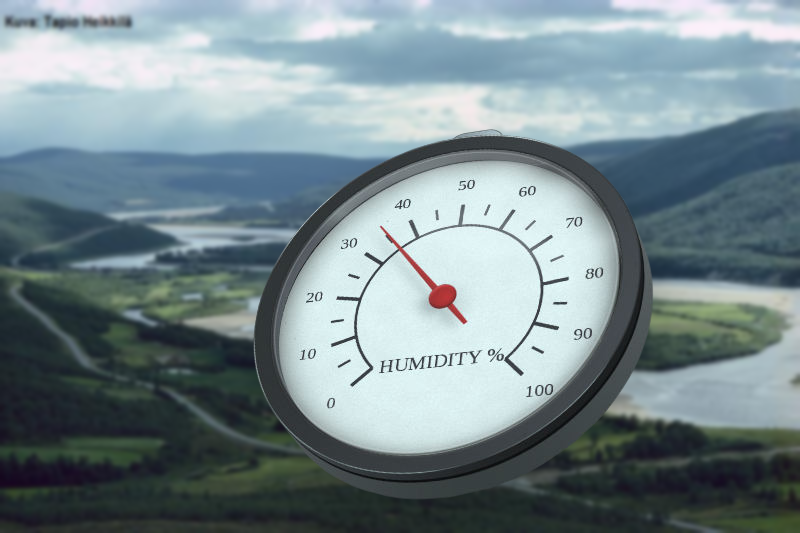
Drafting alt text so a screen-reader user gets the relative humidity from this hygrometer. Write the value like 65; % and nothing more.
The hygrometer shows 35; %
